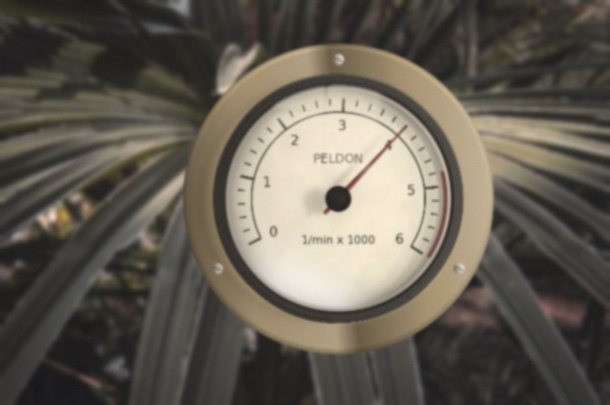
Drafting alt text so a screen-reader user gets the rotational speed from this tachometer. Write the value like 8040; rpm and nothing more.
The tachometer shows 4000; rpm
